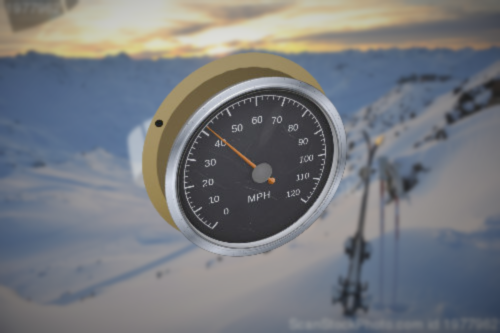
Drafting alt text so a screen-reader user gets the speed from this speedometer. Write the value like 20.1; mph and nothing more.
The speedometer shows 42; mph
